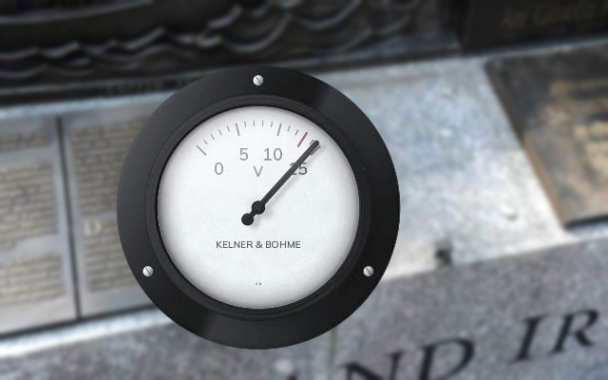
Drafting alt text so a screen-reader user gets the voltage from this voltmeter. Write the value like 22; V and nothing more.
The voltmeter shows 14.5; V
